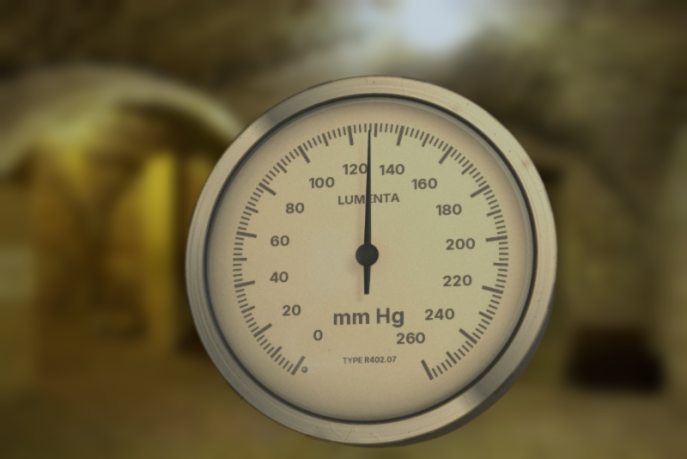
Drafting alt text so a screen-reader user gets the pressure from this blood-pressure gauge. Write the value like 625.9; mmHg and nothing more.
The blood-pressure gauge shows 128; mmHg
